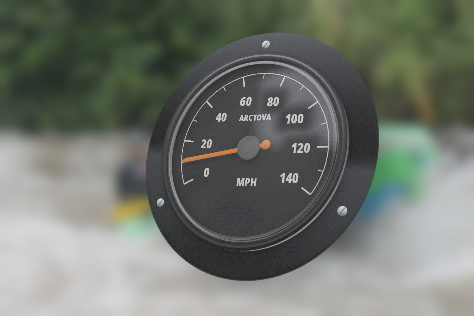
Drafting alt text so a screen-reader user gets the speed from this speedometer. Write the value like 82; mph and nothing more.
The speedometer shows 10; mph
